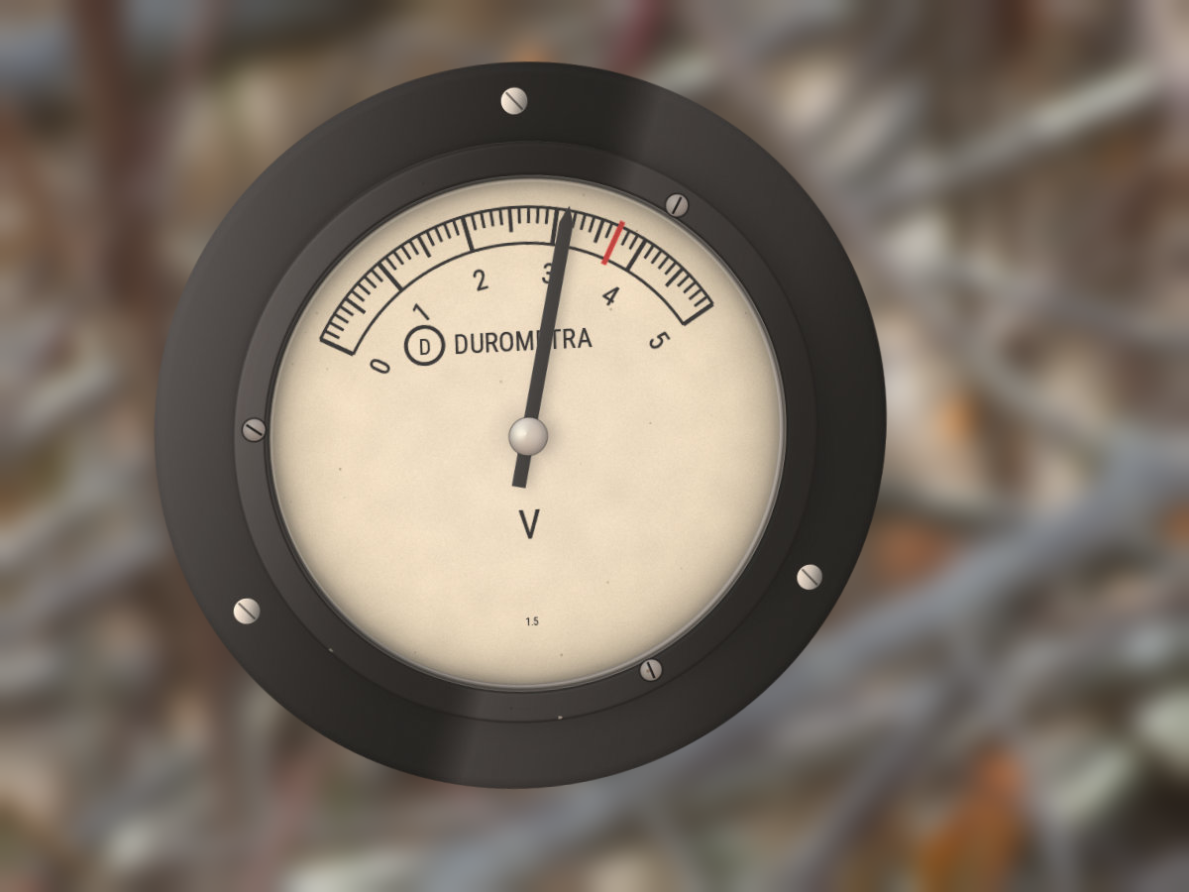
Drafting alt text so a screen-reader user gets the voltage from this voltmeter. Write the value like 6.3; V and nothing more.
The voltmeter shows 3.1; V
